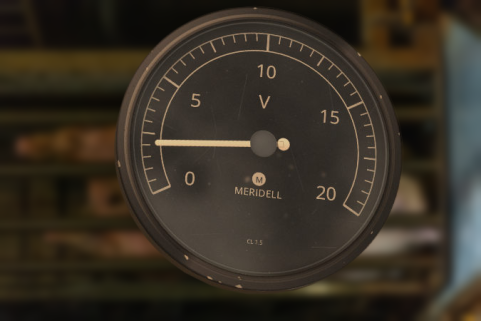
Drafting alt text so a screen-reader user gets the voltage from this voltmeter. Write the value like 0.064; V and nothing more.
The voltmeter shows 2; V
